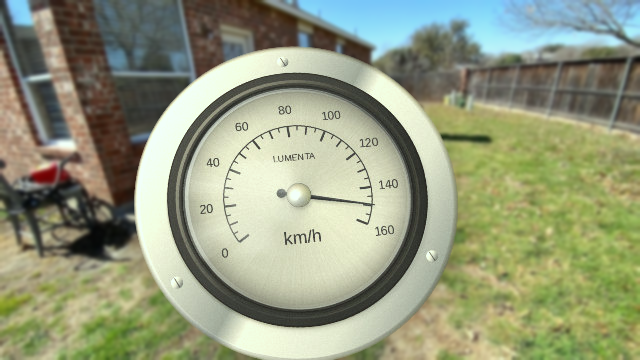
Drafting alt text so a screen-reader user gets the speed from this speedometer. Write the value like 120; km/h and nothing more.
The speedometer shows 150; km/h
